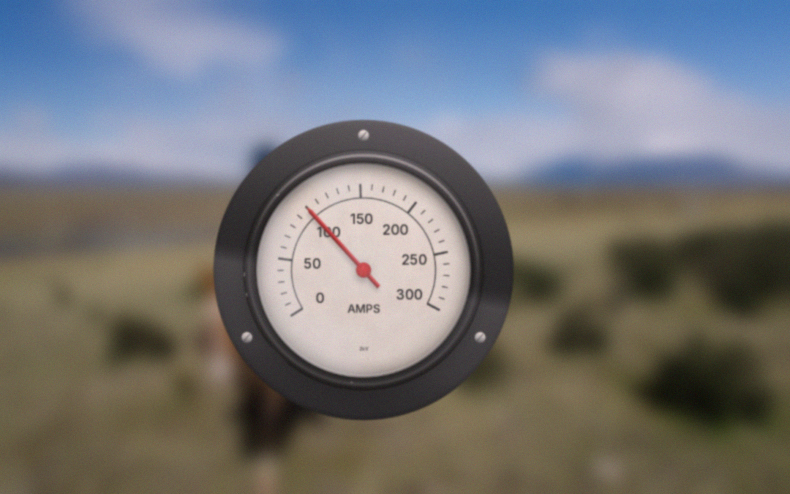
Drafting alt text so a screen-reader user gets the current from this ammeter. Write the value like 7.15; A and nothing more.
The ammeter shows 100; A
